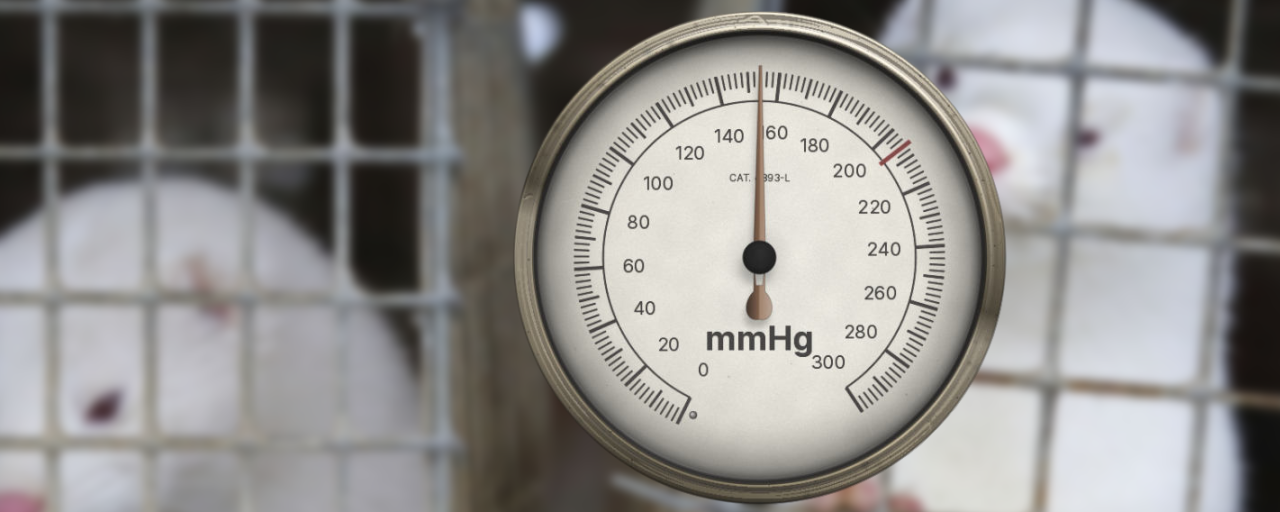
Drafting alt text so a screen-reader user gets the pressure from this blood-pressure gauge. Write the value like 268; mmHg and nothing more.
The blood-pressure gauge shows 154; mmHg
